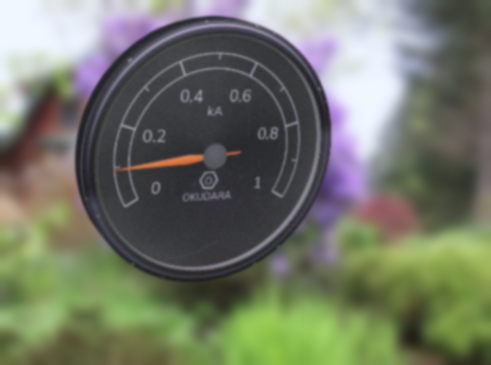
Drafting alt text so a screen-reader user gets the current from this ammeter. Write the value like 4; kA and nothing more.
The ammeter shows 0.1; kA
